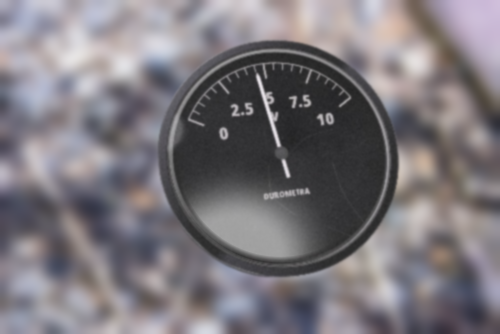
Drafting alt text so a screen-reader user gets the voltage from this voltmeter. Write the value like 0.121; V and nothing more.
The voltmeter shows 4.5; V
